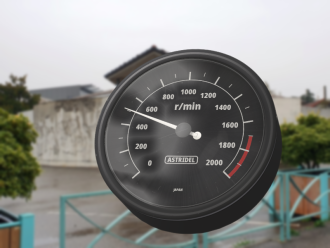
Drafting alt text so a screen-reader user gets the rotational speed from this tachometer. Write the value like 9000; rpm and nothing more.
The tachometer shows 500; rpm
